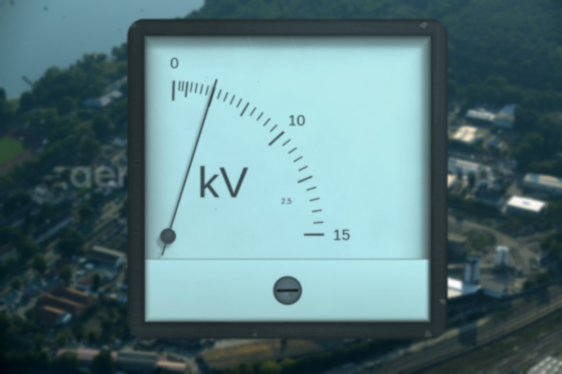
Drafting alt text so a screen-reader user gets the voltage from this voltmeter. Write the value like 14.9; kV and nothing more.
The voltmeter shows 5; kV
